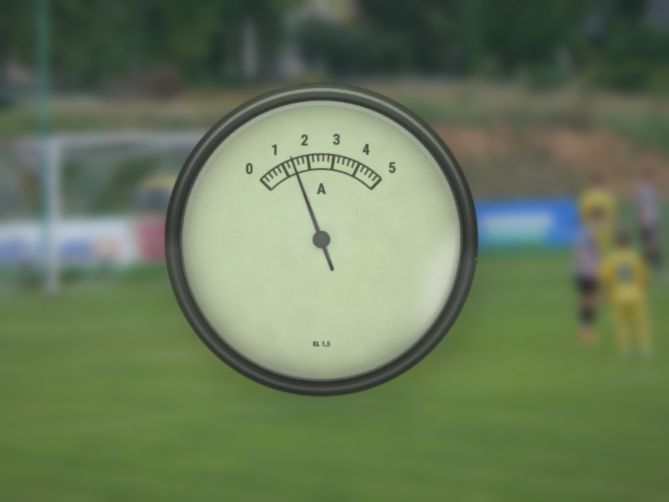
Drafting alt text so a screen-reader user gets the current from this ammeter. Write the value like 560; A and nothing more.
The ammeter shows 1.4; A
